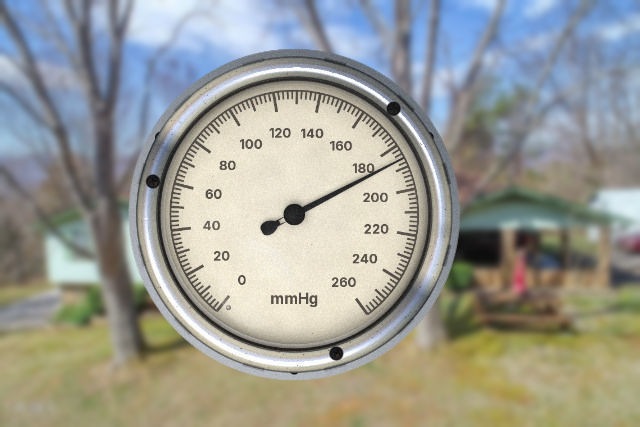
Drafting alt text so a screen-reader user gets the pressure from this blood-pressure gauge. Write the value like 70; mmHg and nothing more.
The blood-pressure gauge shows 186; mmHg
